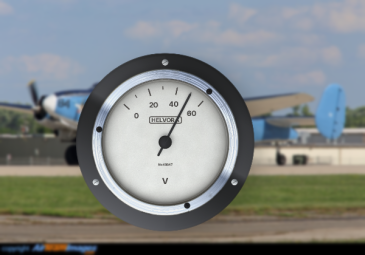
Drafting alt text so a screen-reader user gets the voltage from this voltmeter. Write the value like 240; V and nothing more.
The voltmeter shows 50; V
